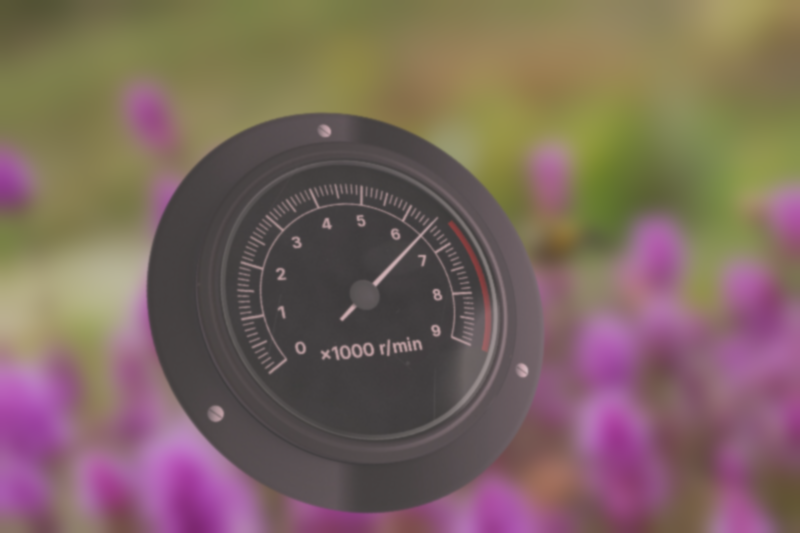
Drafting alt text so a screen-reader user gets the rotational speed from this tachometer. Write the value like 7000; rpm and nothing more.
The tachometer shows 6500; rpm
